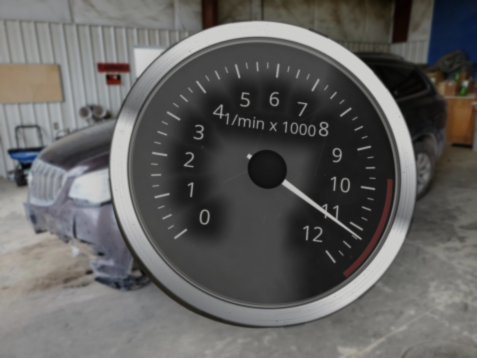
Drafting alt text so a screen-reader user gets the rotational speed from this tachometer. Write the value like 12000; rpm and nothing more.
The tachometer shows 11250; rpm
